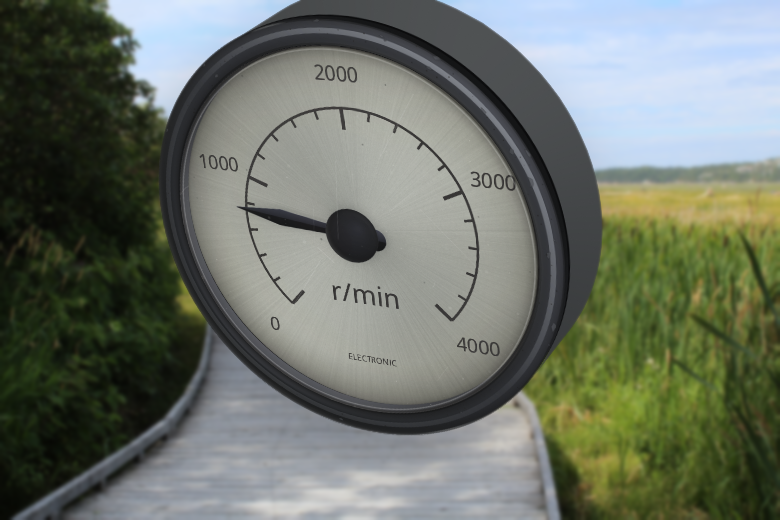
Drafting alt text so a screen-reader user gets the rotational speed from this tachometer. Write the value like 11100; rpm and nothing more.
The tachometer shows 800; rpm
